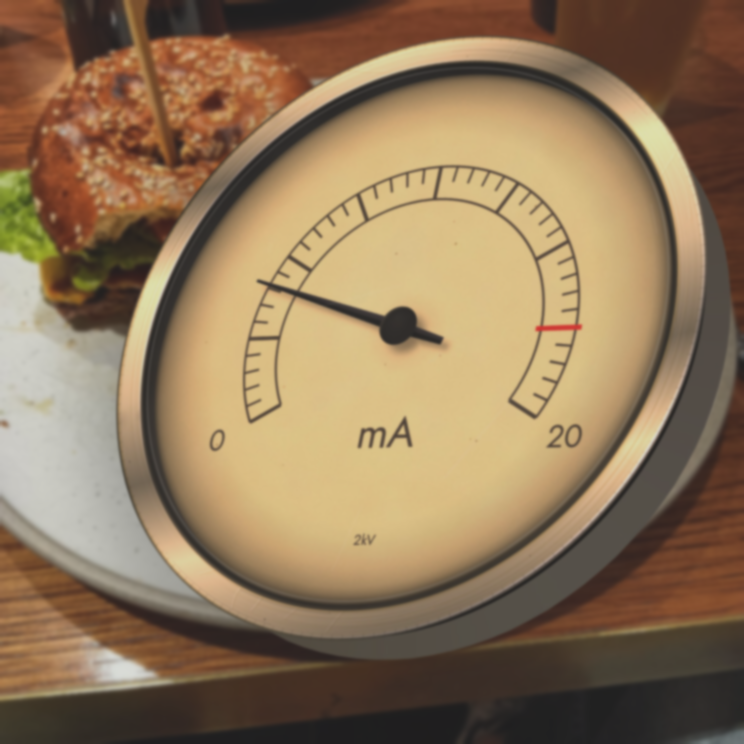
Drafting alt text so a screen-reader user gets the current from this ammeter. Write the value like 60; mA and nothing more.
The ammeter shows 4; mA
